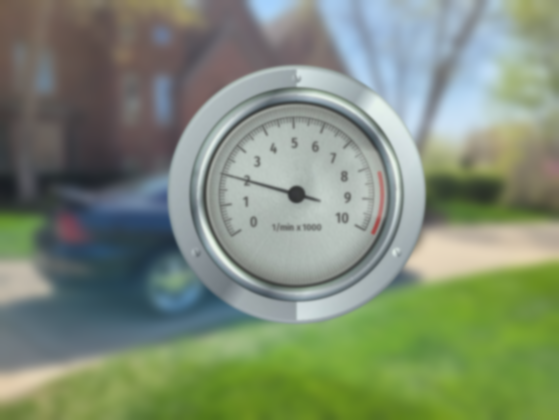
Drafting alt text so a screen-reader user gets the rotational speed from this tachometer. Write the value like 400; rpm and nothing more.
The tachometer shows 2000; rpm
